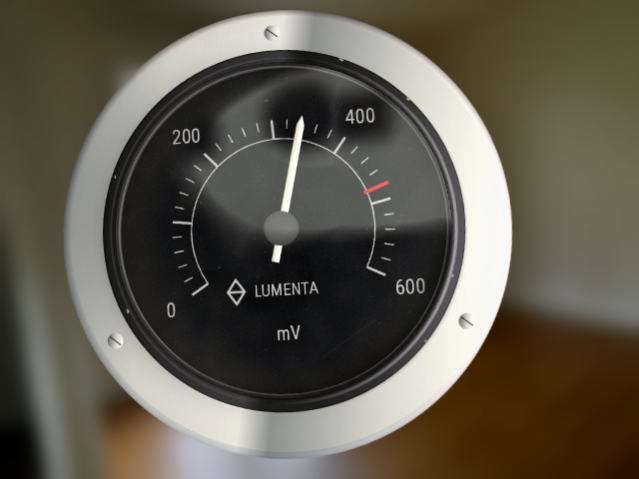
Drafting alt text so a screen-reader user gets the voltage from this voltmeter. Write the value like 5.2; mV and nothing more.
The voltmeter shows 340; mV
